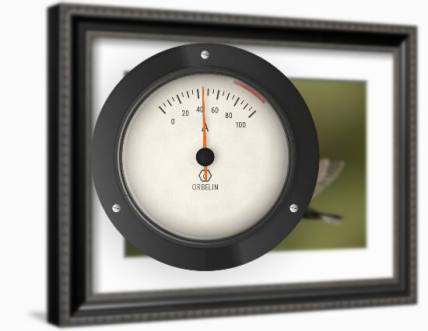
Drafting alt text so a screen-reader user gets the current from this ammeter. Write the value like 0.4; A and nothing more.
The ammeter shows 45; A
